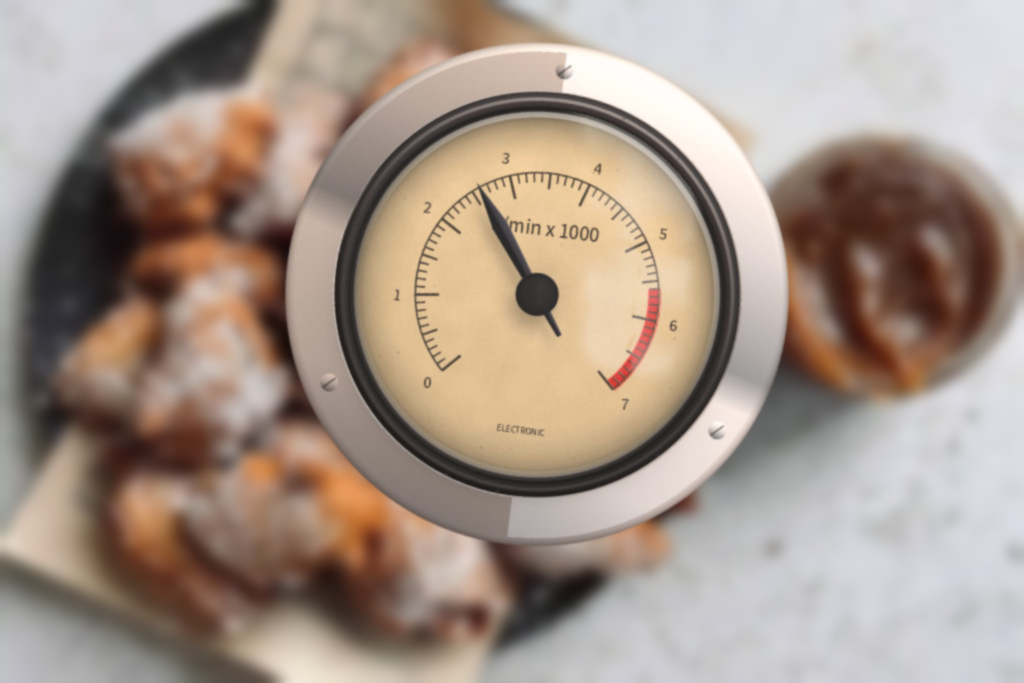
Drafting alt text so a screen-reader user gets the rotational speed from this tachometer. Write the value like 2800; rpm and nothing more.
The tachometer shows 2600; rpm
